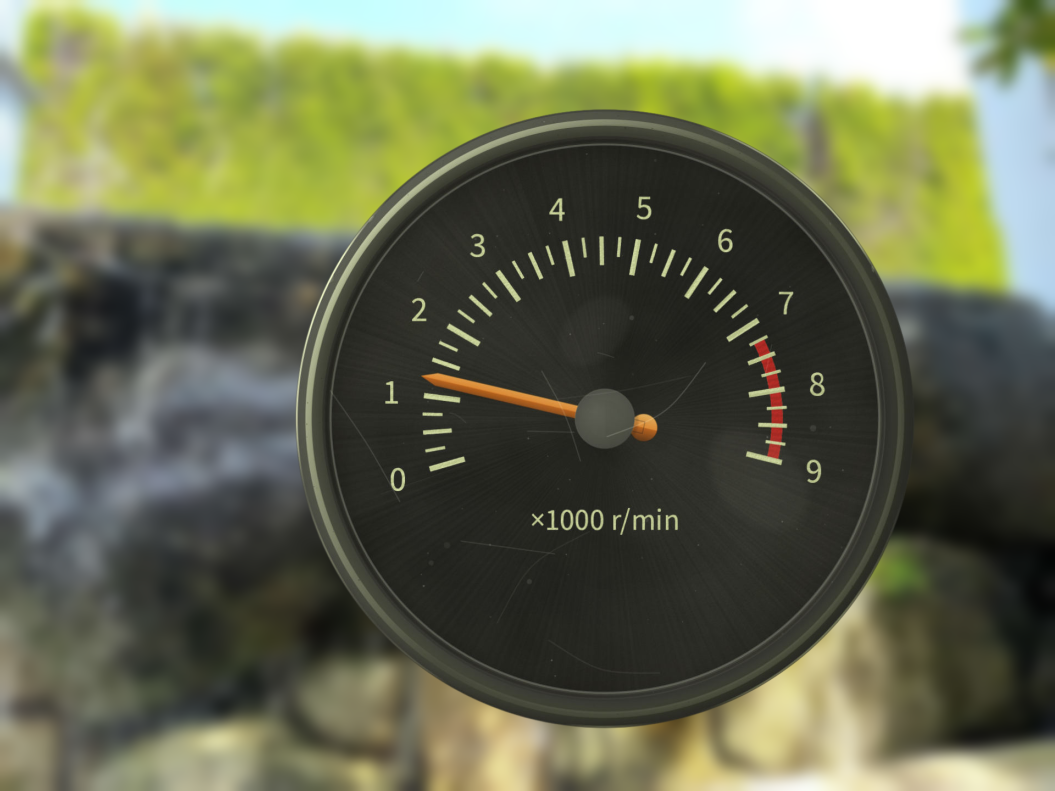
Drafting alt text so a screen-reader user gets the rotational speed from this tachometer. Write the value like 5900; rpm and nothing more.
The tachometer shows 1250; rpm
